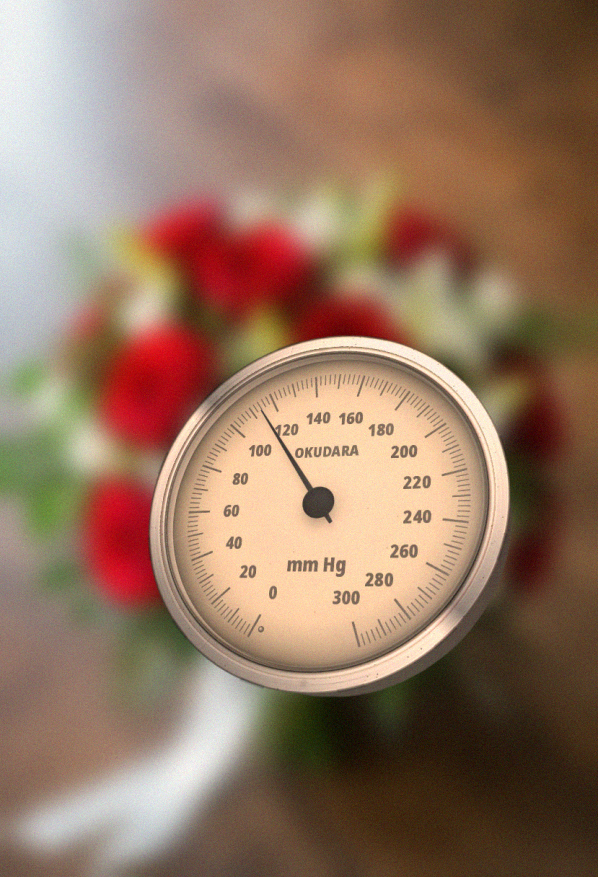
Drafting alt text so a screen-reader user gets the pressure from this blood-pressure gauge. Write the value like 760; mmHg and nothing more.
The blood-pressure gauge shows 114; mmHg
